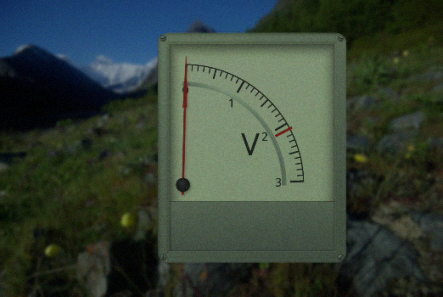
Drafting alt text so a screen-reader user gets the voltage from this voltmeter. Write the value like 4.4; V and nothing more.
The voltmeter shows 0; V
